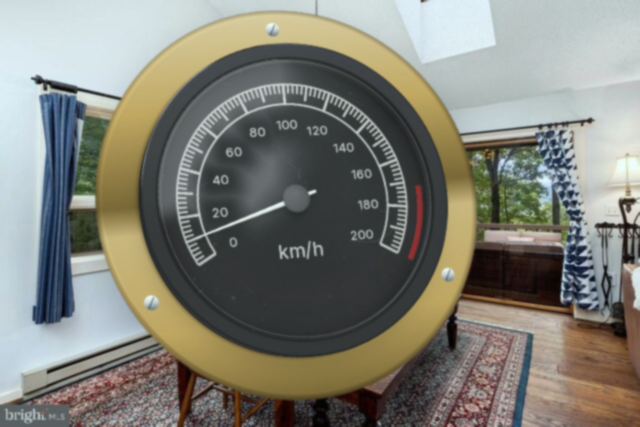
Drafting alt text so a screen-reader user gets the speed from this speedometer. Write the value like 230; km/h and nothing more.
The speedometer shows 10; km/h
